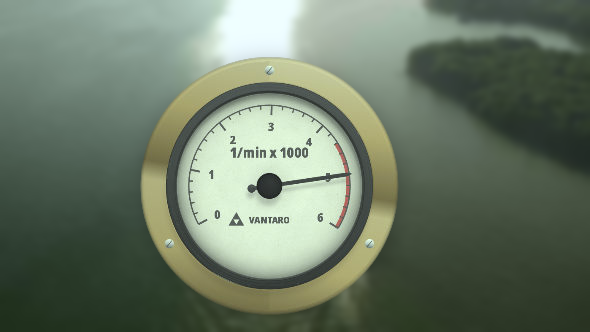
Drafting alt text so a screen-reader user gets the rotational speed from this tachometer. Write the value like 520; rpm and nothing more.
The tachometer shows 5000; rpm
